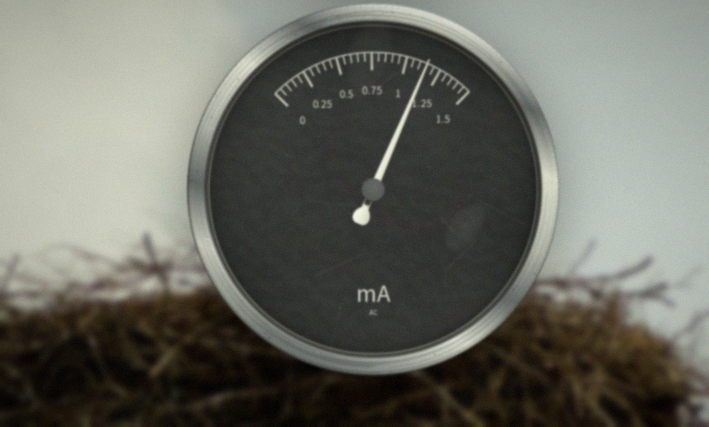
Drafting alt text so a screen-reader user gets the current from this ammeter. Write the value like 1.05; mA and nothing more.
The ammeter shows 1.15; mA
